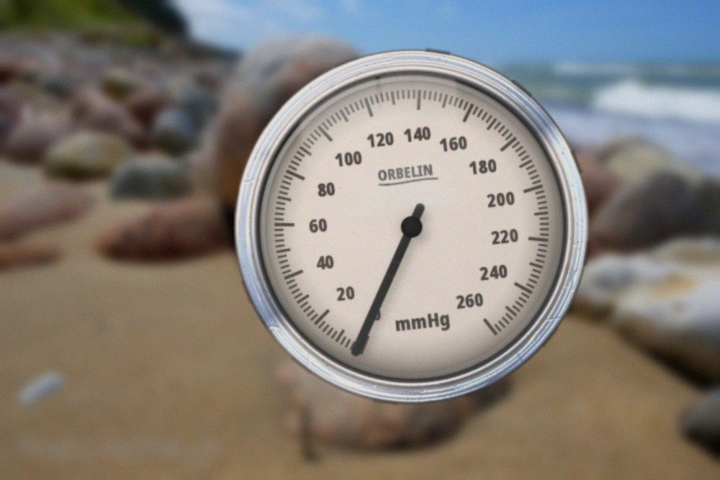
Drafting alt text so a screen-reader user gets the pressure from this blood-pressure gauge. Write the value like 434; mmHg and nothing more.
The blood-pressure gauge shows 2; mmHg
